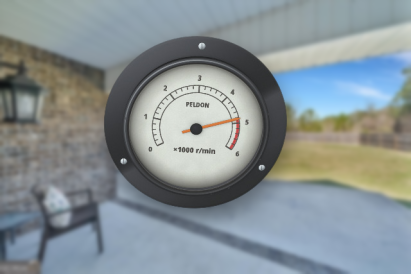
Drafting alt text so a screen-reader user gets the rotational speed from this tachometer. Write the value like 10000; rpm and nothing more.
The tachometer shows 4800; rpm
